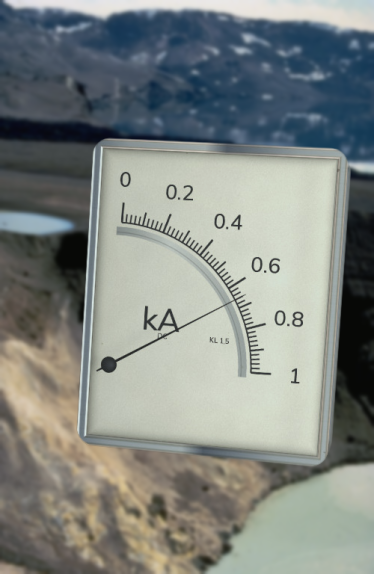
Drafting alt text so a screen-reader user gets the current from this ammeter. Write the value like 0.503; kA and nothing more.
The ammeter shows 0.66; kA
